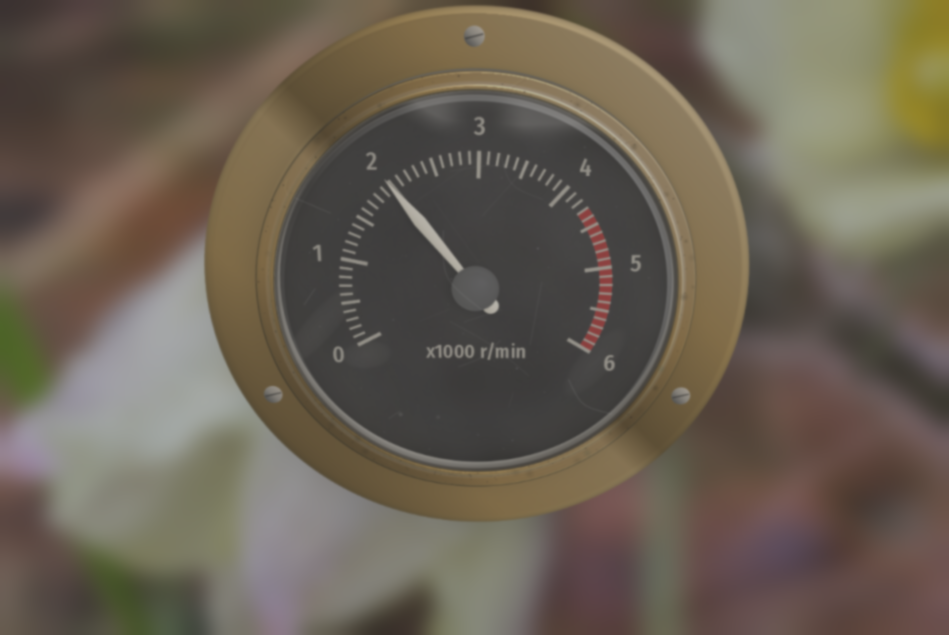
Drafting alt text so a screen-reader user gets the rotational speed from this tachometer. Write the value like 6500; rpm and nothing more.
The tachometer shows 2000; rpm
